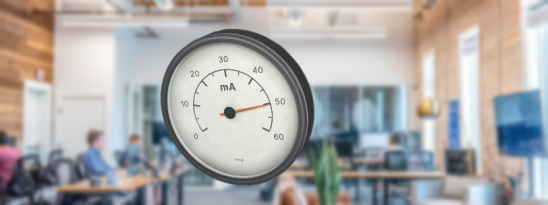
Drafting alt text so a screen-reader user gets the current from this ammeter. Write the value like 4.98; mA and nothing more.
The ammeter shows 50; mA
